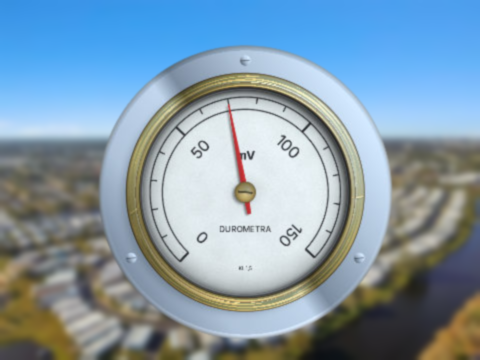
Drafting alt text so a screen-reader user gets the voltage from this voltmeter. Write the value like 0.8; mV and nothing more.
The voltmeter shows 70; mV
